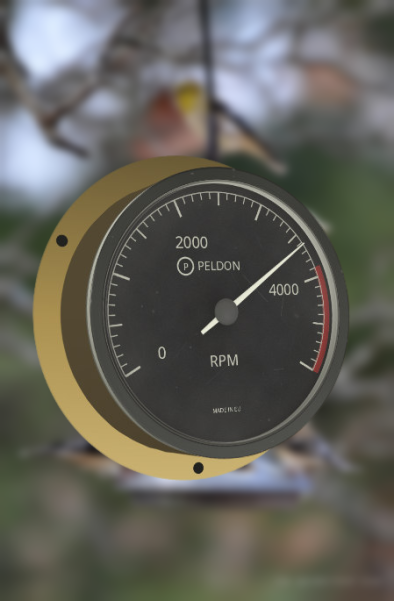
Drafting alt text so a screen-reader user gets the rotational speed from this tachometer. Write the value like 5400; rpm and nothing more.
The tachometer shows 3600; rpm
